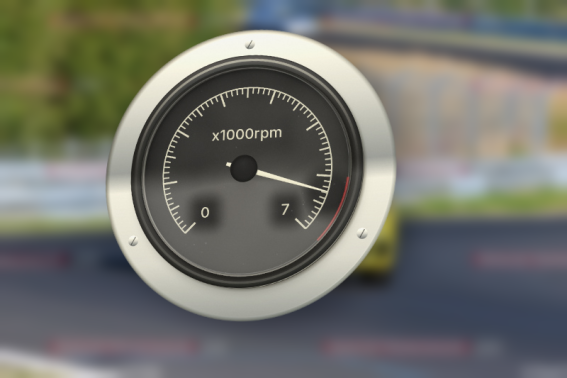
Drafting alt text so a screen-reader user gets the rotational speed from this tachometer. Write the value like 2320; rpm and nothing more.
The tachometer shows 6300; rpm
